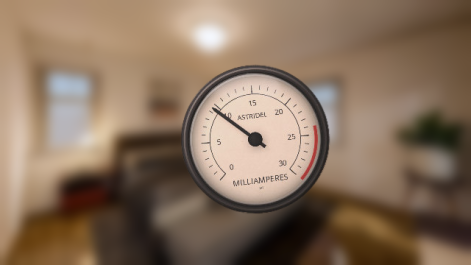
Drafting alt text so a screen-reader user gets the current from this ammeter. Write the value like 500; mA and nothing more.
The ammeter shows 9.5; mA
